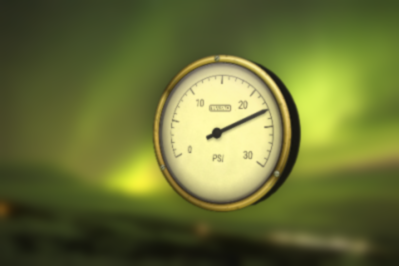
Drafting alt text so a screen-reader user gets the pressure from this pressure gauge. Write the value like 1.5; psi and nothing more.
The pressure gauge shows 23; psi
